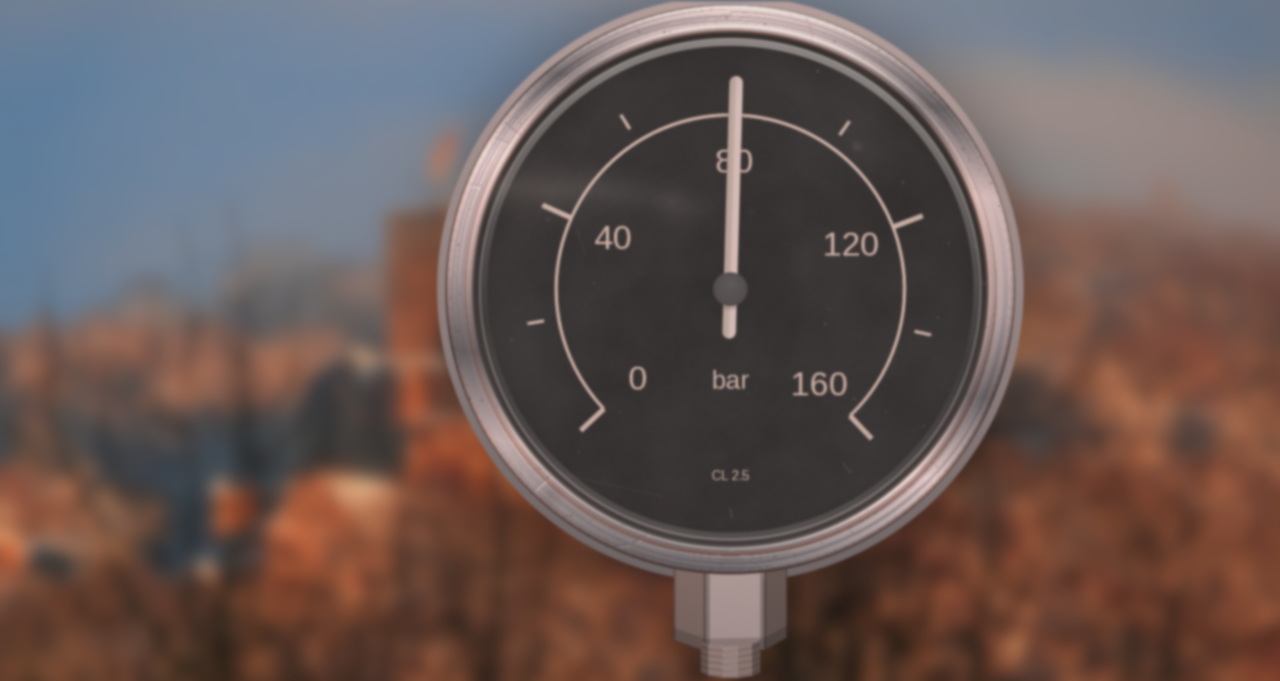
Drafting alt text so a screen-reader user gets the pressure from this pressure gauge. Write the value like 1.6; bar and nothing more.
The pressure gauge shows 80; bar
